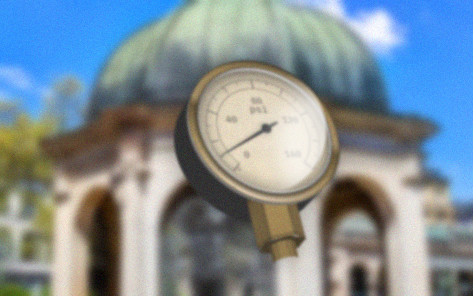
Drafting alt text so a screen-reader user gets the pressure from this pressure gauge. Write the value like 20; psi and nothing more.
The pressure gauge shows 10; psi
